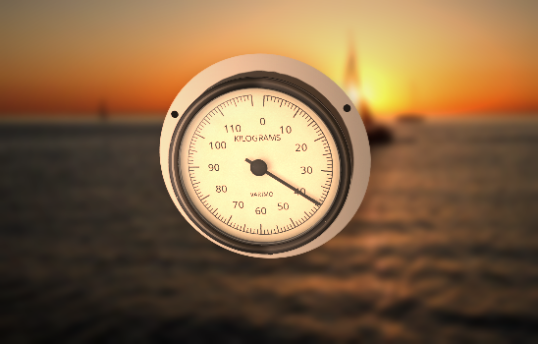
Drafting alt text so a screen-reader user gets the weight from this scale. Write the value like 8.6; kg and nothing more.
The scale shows 40; kg
